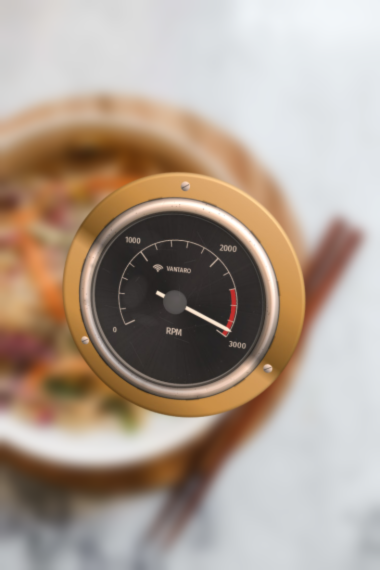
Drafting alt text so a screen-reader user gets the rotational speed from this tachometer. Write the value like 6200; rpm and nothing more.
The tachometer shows 2900; rpm
